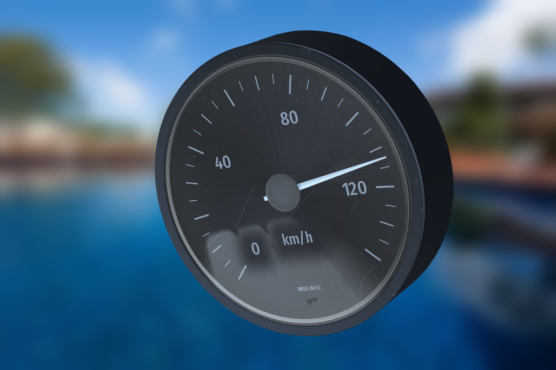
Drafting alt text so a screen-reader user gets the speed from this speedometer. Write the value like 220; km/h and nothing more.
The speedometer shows 112.5; km/h
